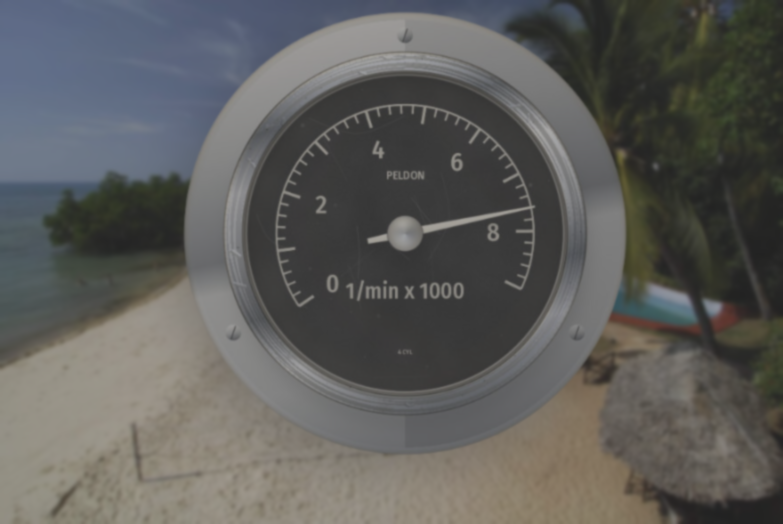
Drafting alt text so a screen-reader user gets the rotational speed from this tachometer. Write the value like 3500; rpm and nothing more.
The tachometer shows 7600; rpm
